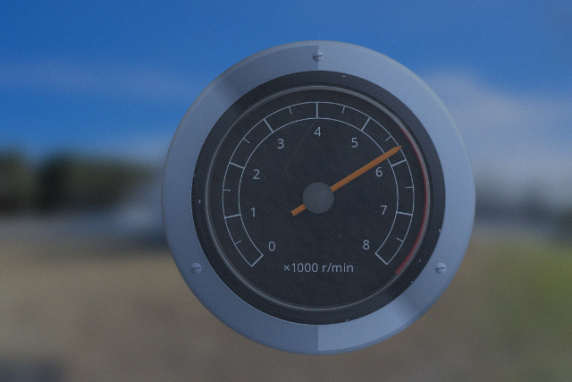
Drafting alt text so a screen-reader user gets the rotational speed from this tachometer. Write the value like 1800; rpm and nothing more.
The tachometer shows 5750; rpm
